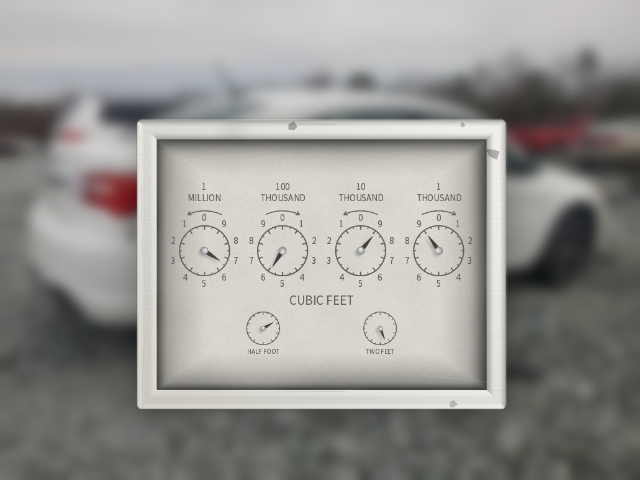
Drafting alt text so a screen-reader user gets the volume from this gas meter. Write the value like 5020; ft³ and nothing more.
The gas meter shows 658900; ft³
